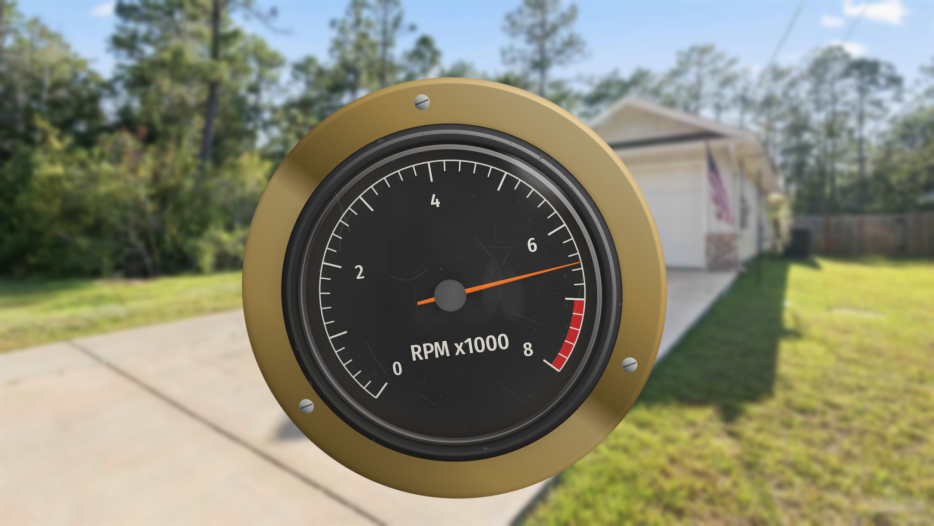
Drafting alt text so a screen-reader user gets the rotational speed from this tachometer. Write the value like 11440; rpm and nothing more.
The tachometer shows 6500; rpm
